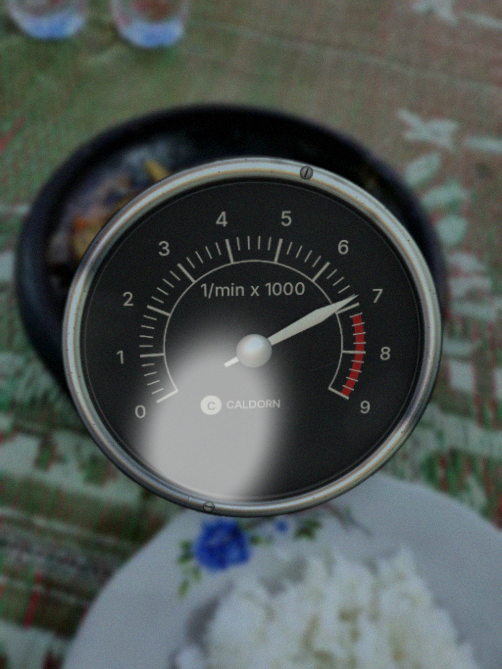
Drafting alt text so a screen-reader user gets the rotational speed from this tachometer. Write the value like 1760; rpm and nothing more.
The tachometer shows 6800; rpm
